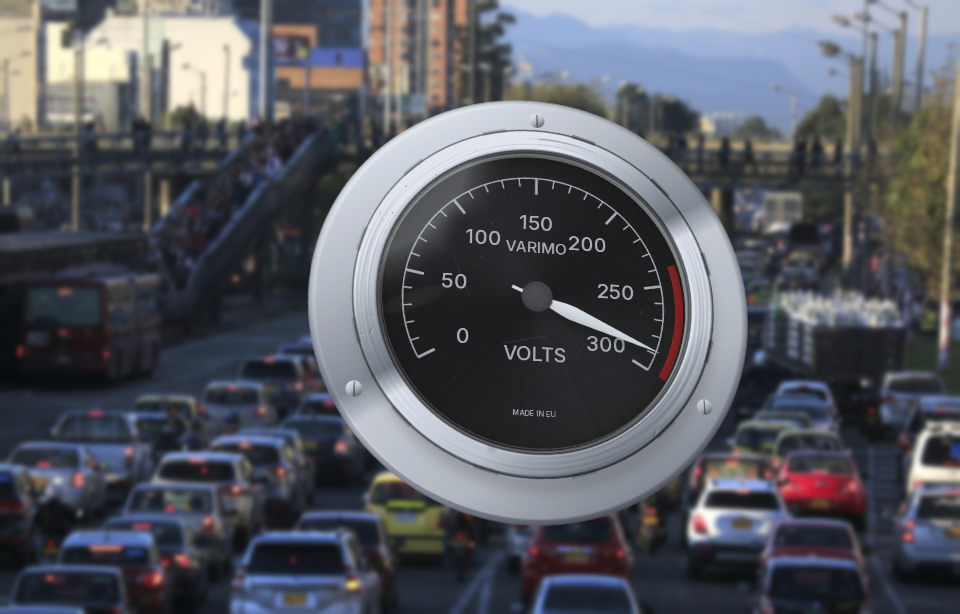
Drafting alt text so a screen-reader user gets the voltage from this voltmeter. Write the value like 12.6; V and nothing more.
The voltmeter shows 290; V
